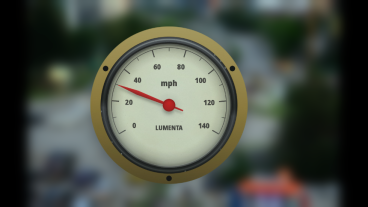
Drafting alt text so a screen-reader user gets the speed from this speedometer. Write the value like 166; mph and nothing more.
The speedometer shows 30; mph
